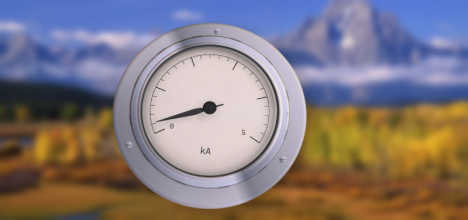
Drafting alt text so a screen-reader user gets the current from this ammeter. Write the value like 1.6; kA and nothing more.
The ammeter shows 0.2; kA
